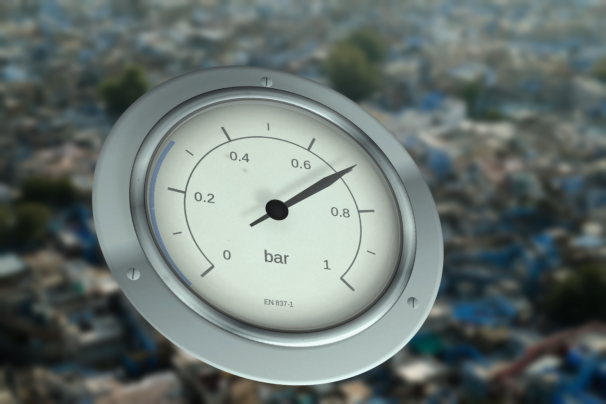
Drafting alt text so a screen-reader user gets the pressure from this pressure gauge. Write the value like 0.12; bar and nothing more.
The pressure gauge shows 0.7; bar
